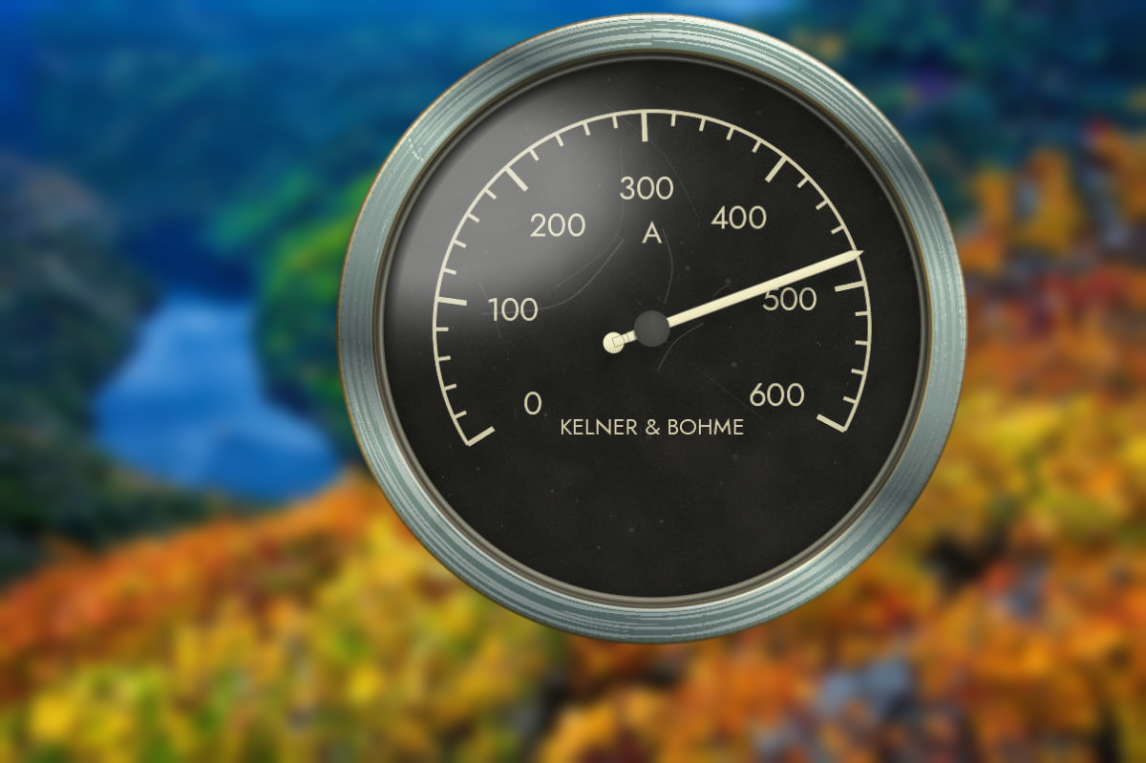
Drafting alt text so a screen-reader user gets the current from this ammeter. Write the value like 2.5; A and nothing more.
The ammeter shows 480; A
